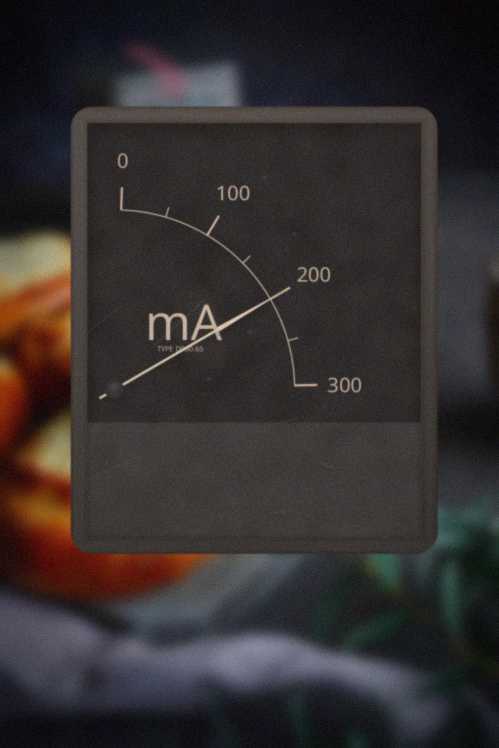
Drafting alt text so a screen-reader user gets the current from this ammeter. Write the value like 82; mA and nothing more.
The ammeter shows 200; mA
